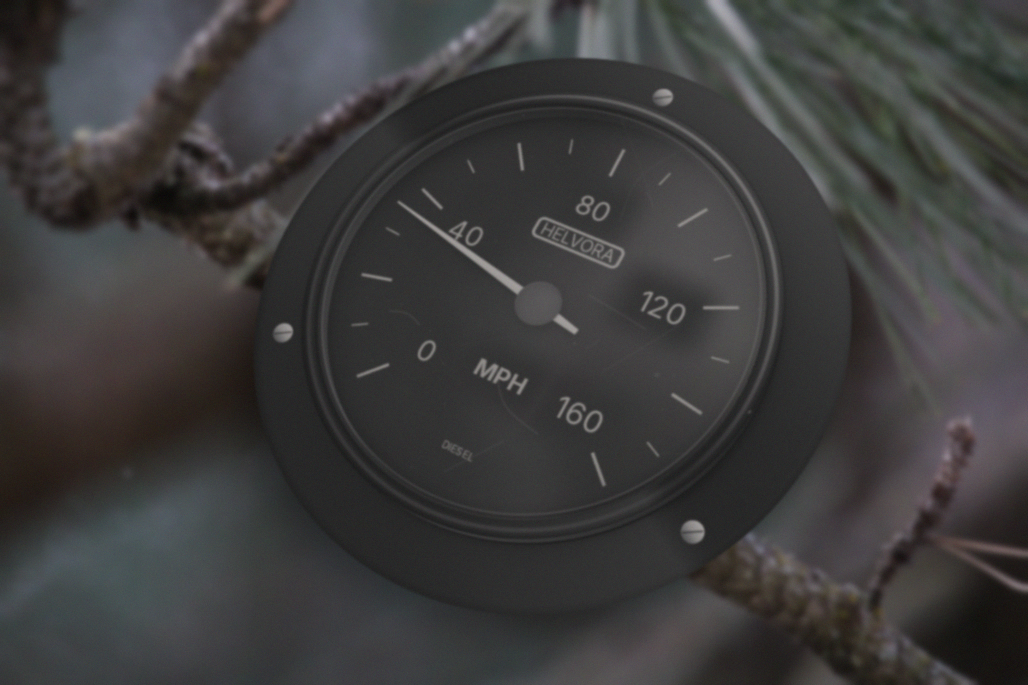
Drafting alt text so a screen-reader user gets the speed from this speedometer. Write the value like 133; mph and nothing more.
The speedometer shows 35; mph
